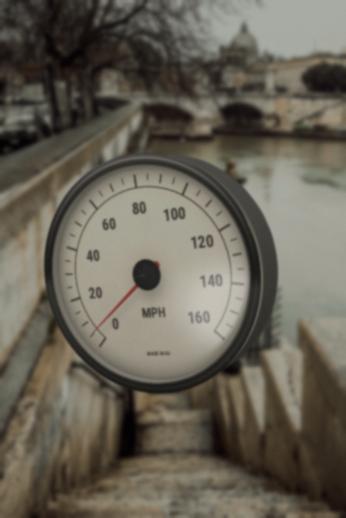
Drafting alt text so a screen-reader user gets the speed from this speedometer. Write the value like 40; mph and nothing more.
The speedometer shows 5; mph
